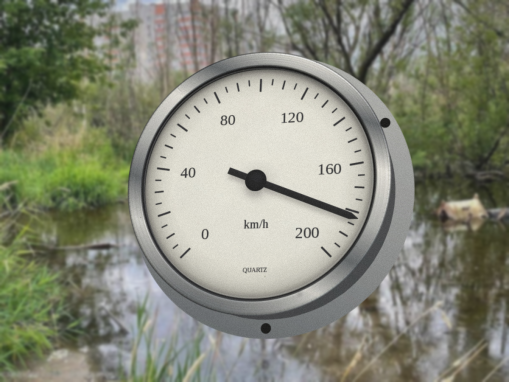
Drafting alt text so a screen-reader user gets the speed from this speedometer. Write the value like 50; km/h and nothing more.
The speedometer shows 182.5; km/h
